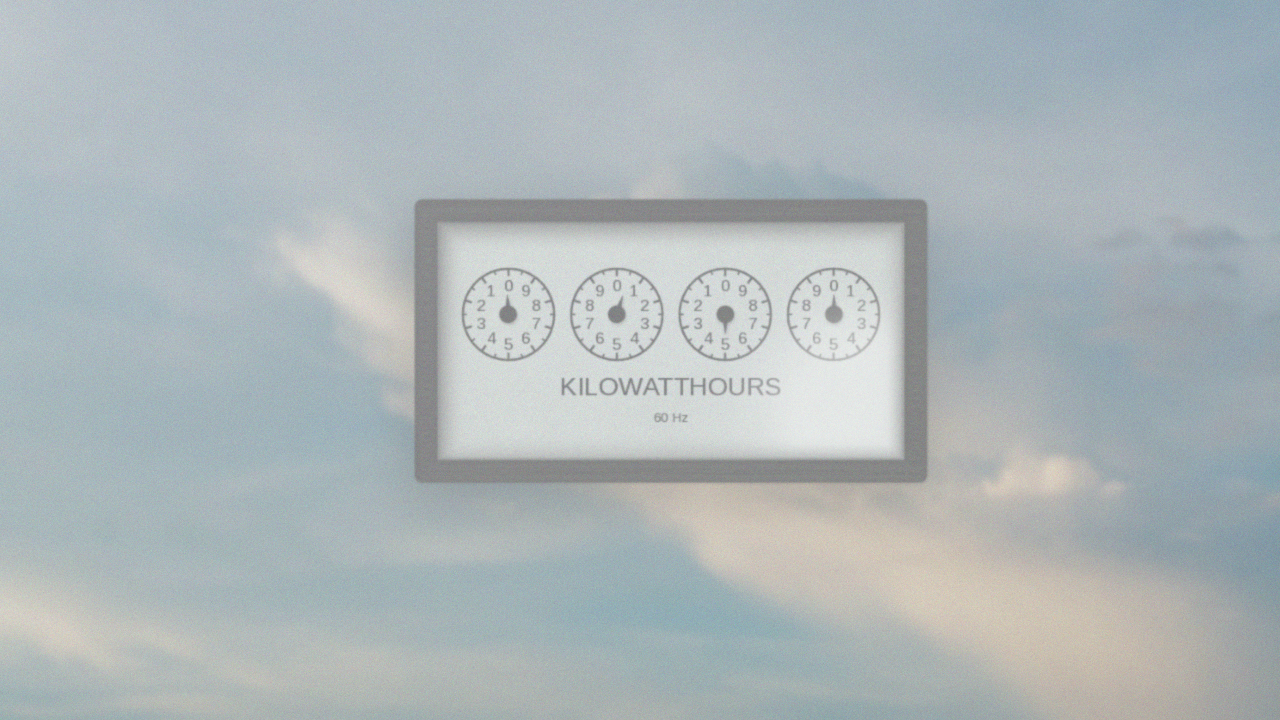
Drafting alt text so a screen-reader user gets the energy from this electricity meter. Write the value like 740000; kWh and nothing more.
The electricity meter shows 50; kWh
